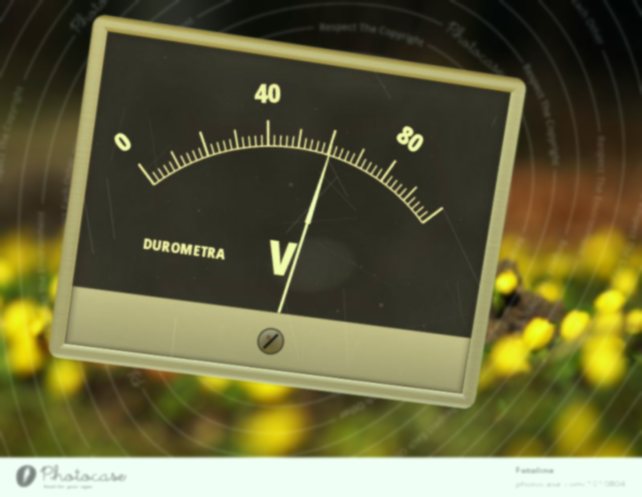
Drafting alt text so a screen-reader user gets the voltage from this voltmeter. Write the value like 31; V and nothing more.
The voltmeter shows 60; V
